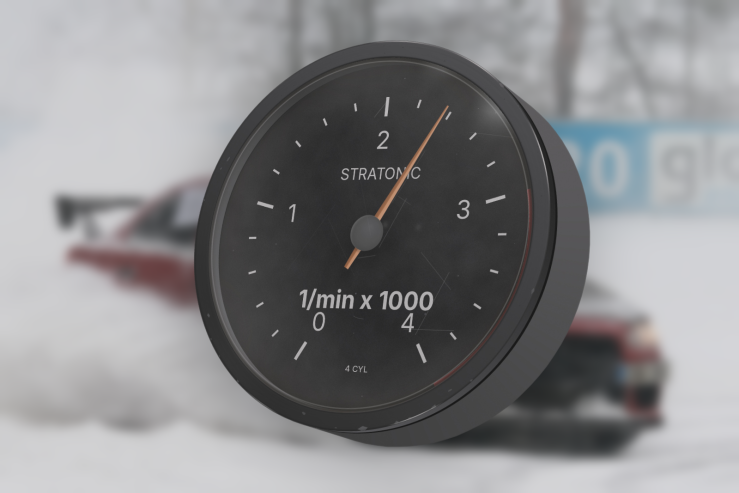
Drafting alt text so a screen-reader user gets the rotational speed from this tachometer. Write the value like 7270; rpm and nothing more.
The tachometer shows 2400; rpm
